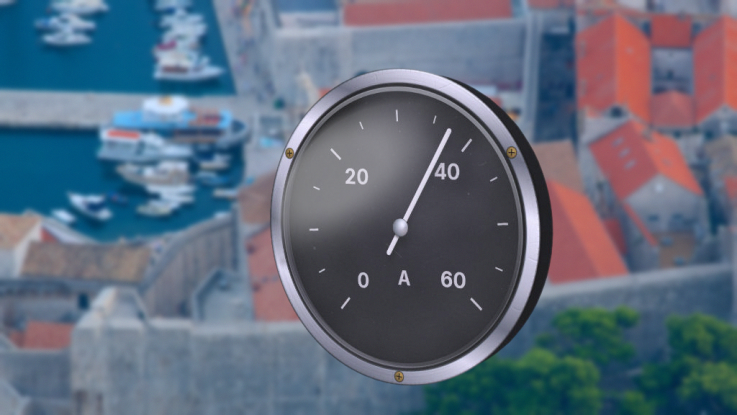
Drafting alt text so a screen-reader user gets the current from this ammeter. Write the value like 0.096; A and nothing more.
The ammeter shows 37.5; A
